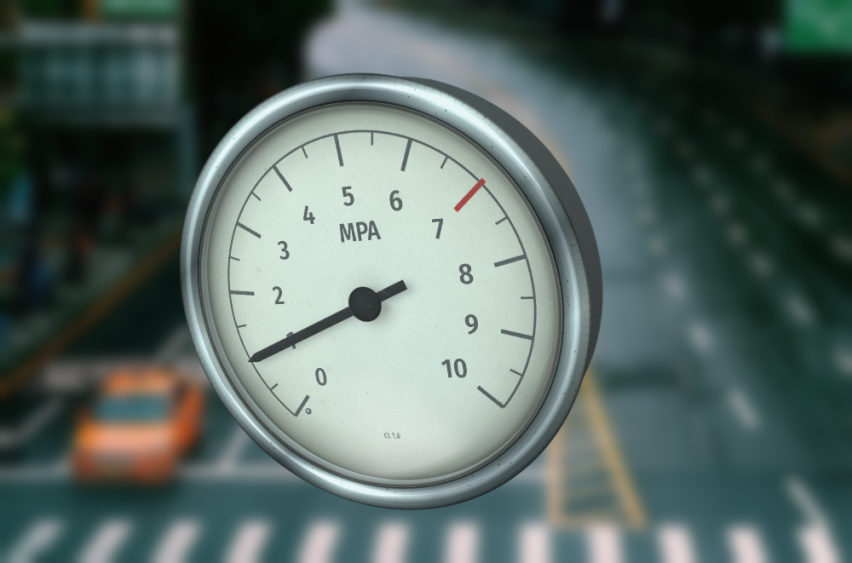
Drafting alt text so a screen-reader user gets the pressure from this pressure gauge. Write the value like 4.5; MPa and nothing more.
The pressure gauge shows 1; MPa
